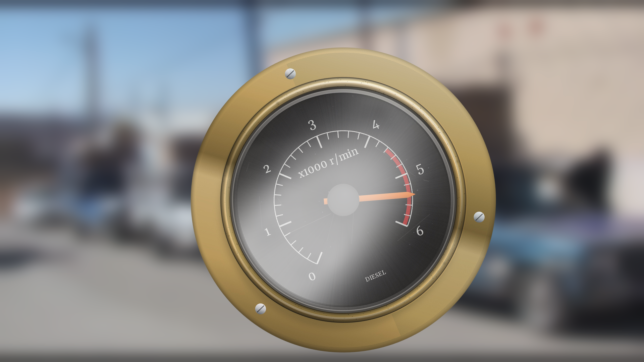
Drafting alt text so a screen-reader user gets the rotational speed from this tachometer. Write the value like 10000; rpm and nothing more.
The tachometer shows 5400; rpm
